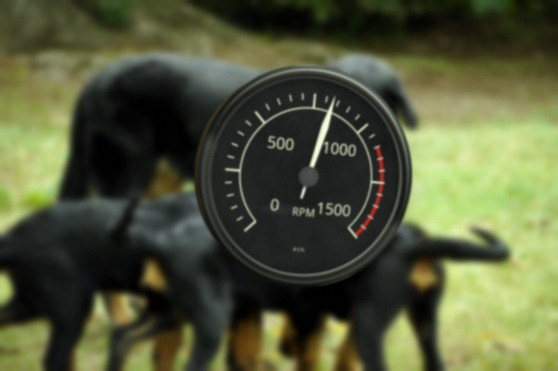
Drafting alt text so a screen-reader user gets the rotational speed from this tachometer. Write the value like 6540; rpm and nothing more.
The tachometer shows 825; rpm
